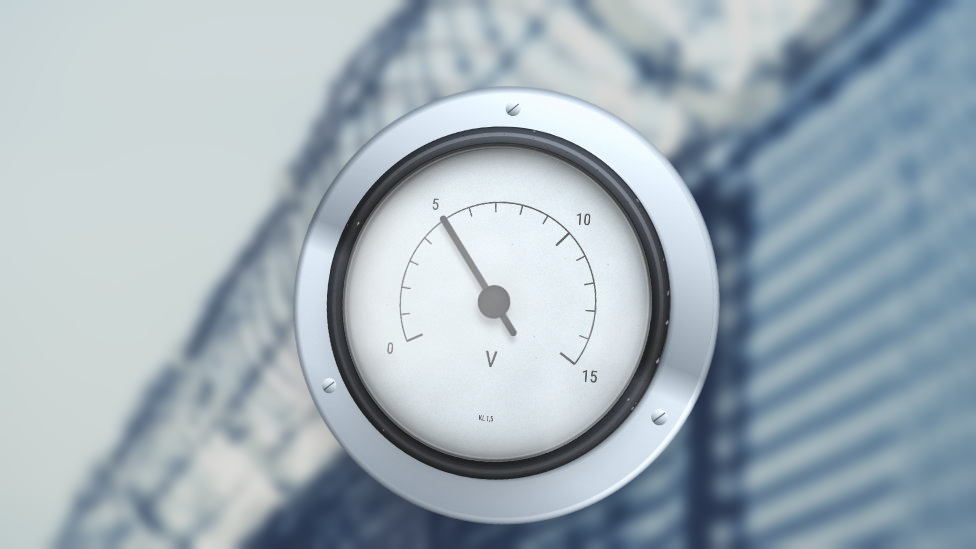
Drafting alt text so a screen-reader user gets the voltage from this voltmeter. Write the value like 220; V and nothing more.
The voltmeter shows 5; V
